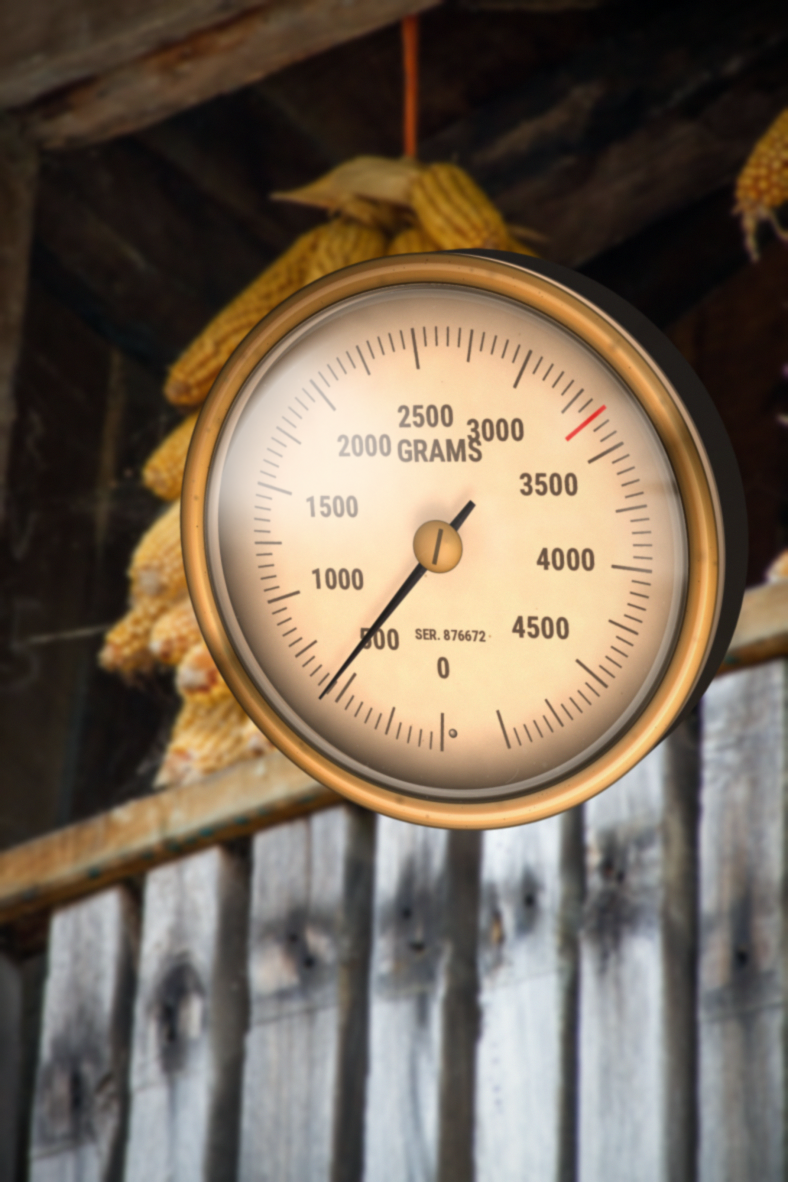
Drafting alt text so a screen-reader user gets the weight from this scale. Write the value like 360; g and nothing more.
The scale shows 550; g
